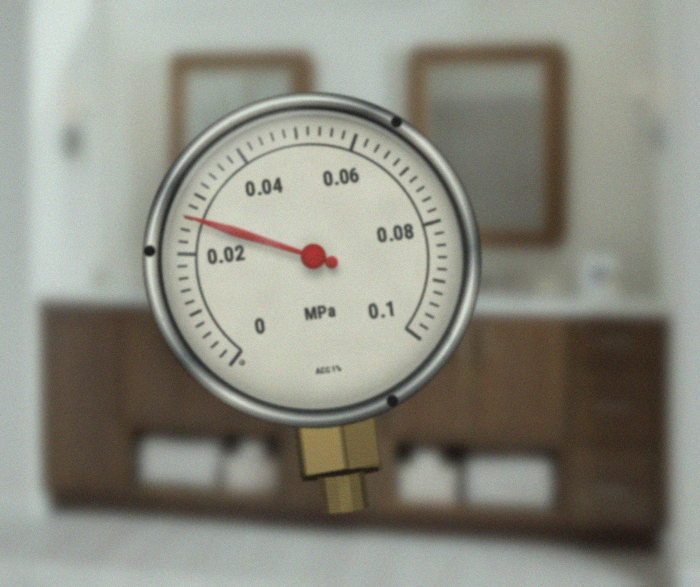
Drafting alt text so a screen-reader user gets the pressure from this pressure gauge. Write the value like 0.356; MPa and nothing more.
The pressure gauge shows 0.026; MPa
